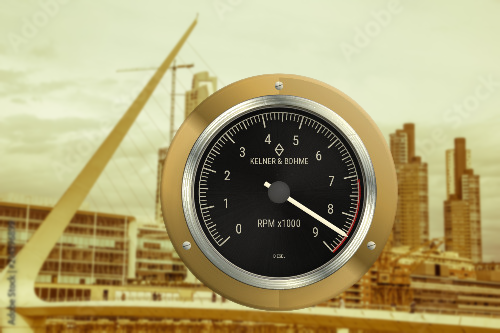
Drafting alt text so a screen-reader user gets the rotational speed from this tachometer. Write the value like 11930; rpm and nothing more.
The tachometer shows 8500; rpm
